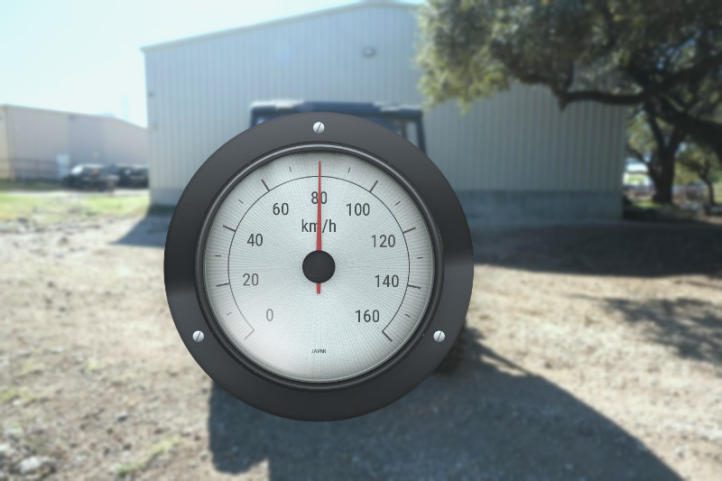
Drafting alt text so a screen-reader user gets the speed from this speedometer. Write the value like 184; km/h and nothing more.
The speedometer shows 80; km/h
